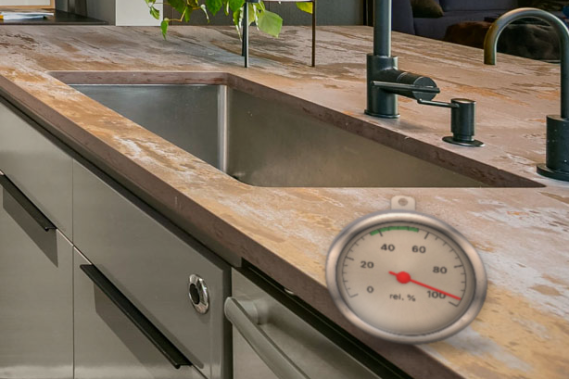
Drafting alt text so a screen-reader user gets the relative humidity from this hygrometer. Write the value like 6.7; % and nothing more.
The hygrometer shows 96; %
